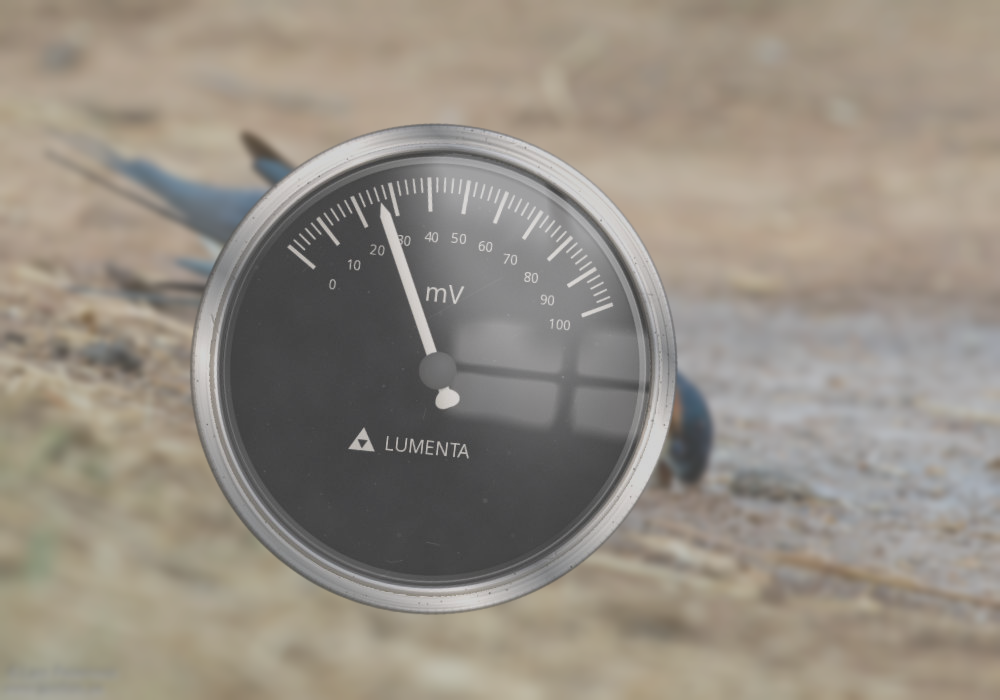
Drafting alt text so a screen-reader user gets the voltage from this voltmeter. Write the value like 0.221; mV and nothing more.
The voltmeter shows 26; mV
